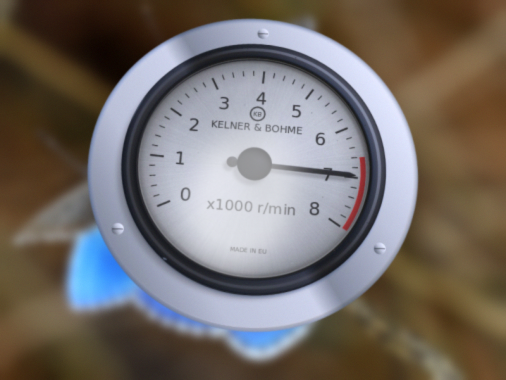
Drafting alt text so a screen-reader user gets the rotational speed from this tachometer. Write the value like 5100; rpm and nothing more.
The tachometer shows 7000; rpm
